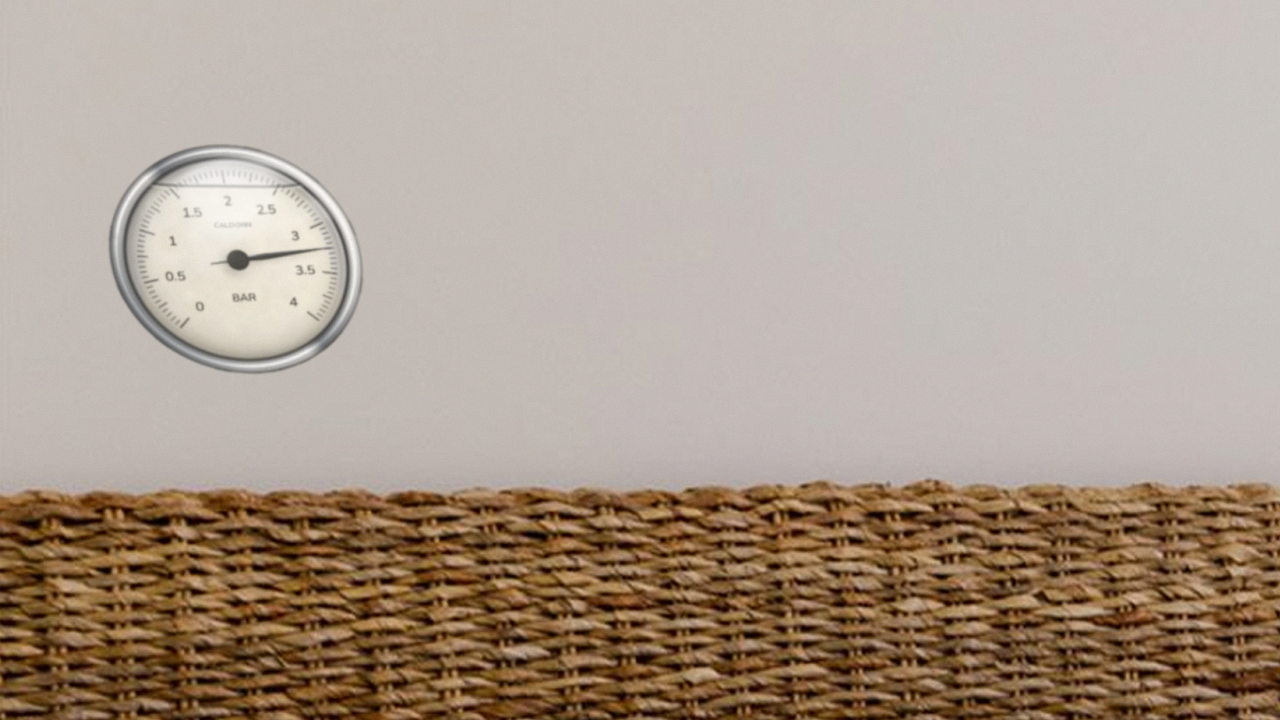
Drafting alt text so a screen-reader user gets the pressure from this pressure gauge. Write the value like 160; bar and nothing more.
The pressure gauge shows 3.25; bar
